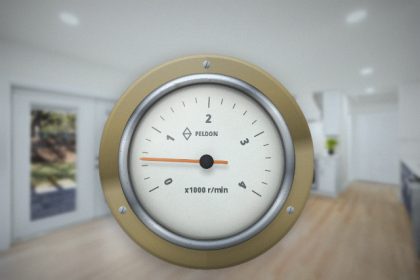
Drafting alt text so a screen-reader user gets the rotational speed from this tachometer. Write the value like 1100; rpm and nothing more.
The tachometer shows 500; rpm
